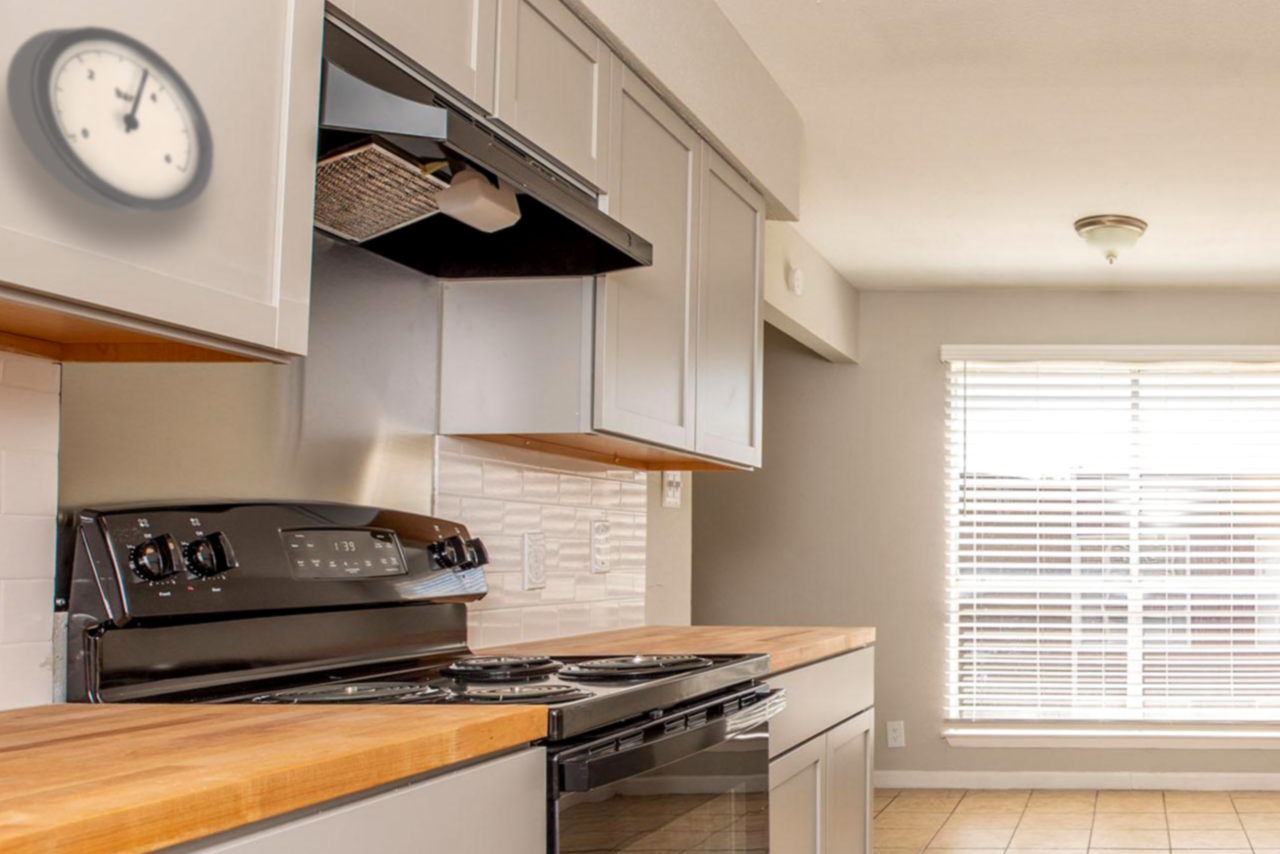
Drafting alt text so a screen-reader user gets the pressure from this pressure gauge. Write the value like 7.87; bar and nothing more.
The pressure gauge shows 3.5; bar
